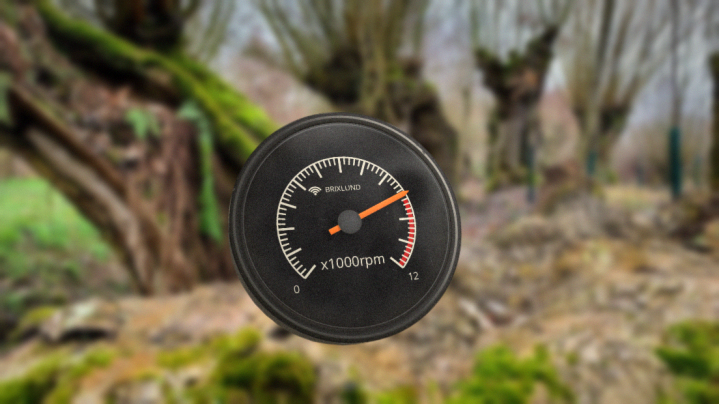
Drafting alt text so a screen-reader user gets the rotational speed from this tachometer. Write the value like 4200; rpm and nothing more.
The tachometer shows 9000; rpm
